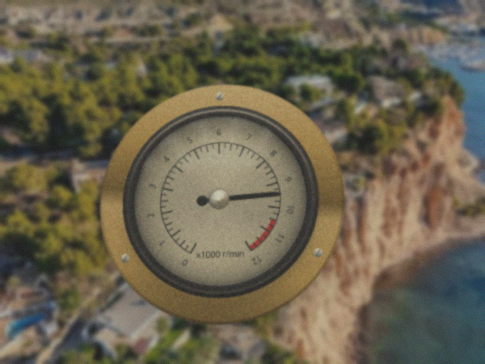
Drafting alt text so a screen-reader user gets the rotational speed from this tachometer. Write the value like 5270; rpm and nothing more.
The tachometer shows 9500; rpm
